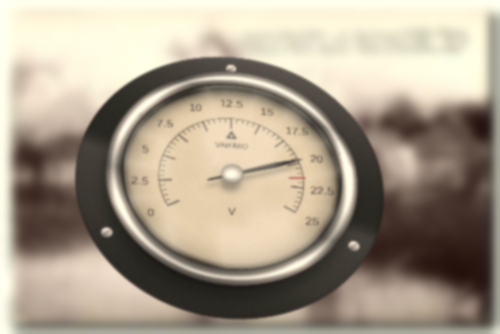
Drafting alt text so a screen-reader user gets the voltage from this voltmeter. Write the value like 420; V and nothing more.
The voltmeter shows 20; V
